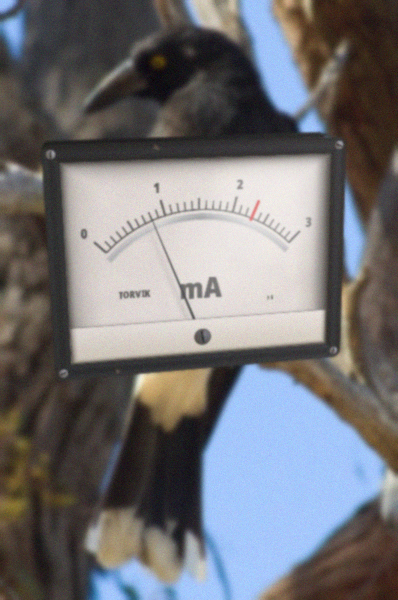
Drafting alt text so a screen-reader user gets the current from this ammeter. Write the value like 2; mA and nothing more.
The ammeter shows 0.8; mA
